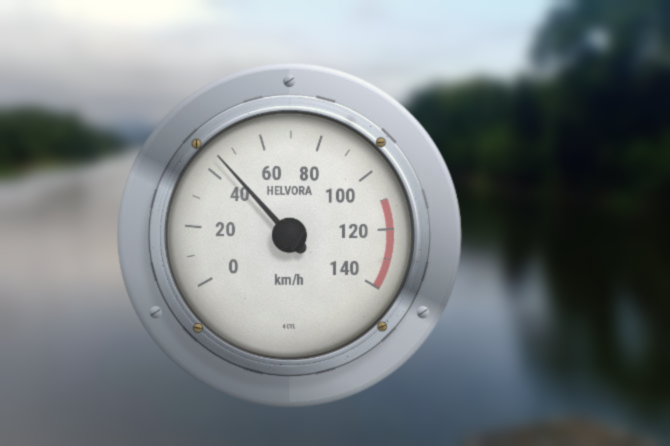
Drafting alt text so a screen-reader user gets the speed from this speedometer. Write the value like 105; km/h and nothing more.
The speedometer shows 45; km/h
